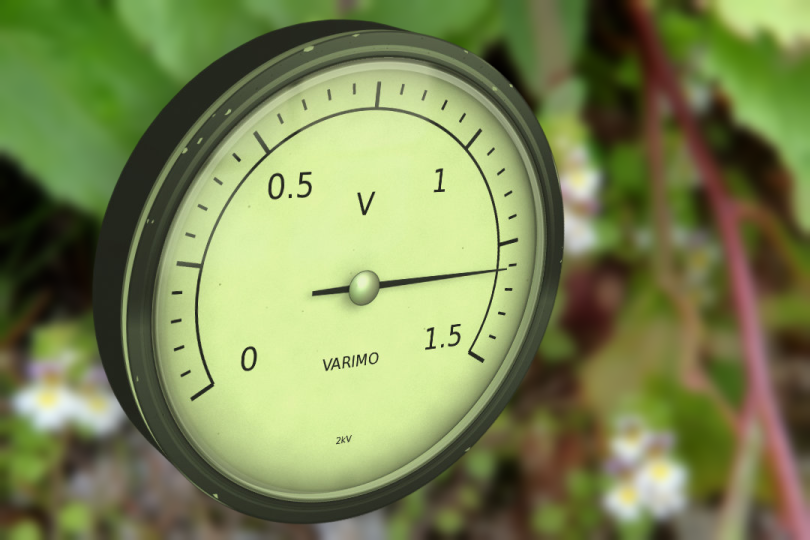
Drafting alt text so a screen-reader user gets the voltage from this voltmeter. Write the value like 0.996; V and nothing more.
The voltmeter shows 1.3; V
